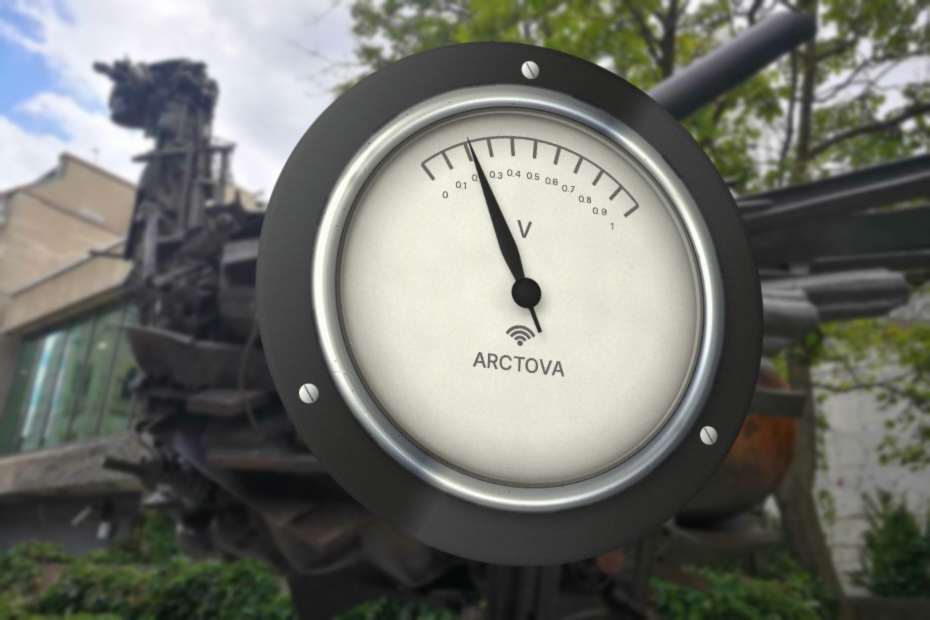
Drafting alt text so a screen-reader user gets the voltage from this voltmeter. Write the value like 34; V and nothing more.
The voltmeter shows 0.2; V
